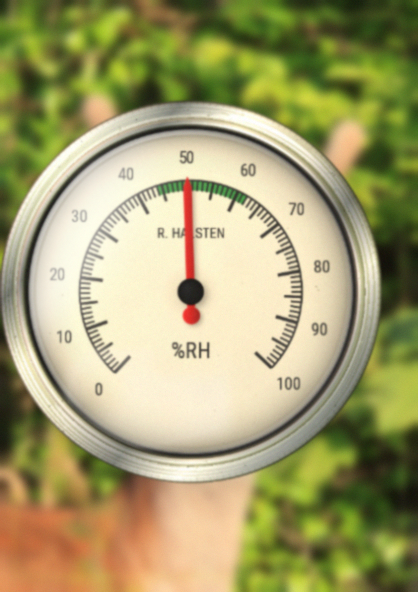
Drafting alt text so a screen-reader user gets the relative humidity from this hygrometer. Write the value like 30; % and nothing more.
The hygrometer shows 50; %
